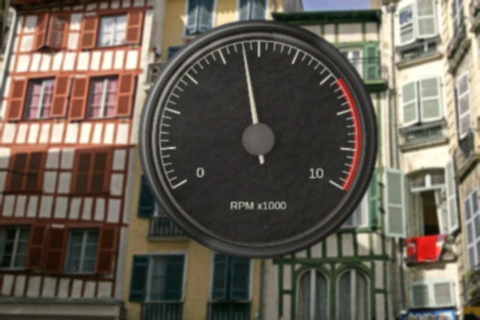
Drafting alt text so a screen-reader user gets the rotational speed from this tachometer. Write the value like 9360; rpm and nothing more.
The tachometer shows 4600; rpm
